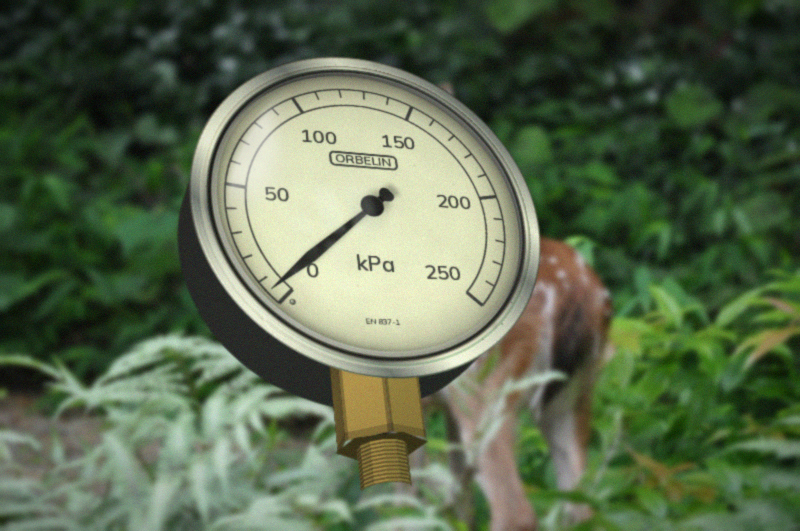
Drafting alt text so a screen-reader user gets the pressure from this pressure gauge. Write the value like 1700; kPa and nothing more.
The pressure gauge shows 5; kPa
